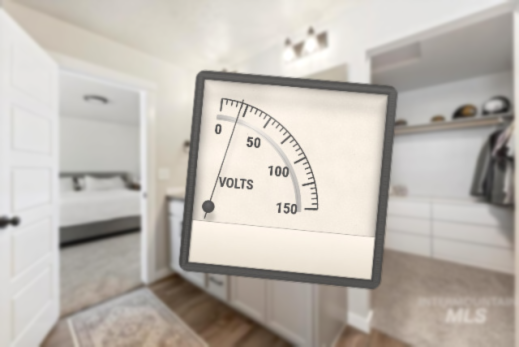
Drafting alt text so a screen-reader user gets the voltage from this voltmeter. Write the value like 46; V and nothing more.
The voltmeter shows 20; V
